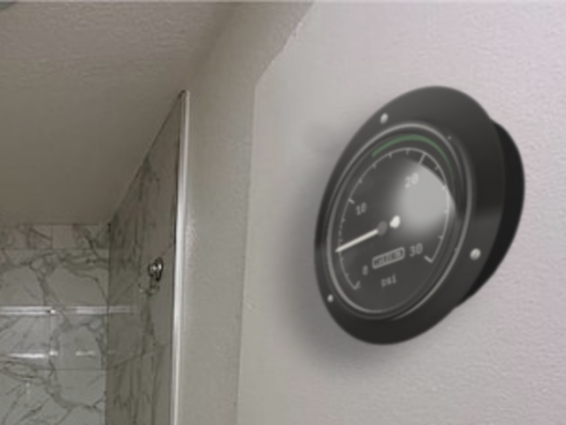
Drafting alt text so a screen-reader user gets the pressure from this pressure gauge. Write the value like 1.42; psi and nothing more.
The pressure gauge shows 5; psi
